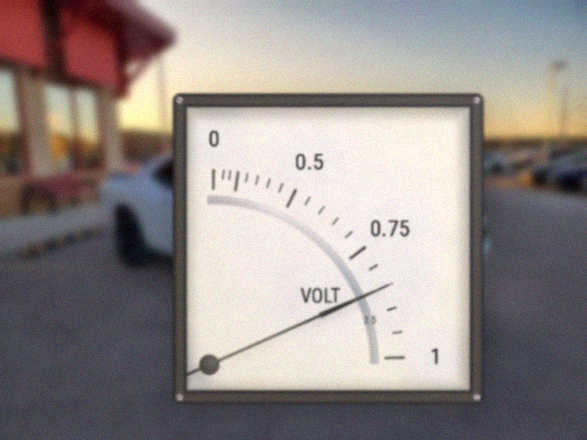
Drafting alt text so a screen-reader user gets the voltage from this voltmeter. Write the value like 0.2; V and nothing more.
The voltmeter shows 0.85; V
